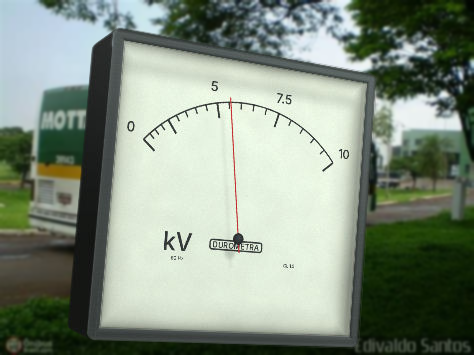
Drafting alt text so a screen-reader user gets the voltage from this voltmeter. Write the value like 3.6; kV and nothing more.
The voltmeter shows 5.5; kV
